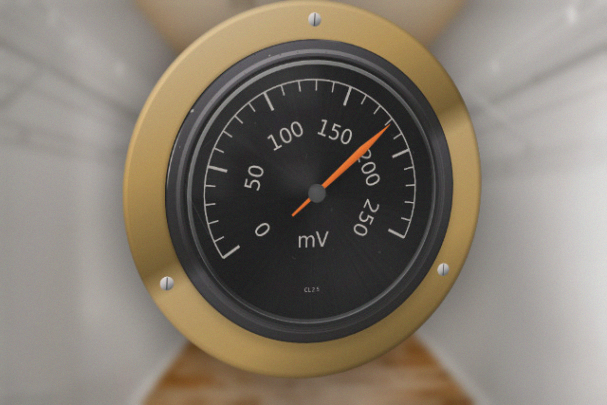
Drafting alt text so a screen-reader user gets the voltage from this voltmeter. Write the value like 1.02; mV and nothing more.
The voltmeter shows 180; mV
